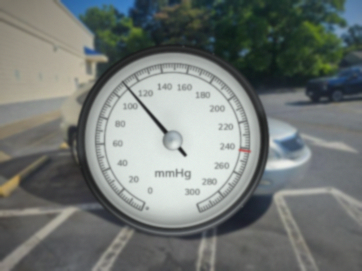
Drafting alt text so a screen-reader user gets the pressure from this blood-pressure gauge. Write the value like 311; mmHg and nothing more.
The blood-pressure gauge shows 110; mmHg
